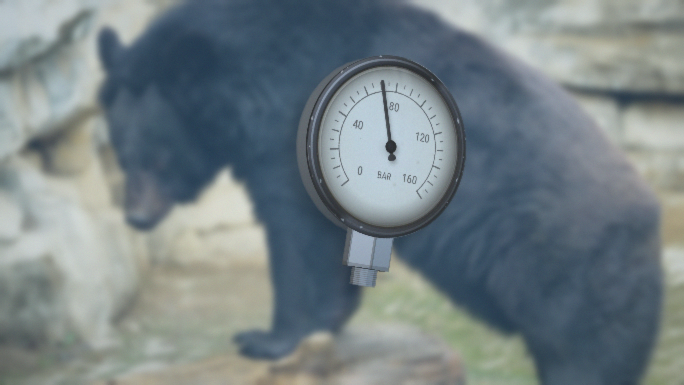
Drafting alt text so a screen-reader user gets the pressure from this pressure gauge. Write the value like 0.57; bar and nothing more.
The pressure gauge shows 70; bar
